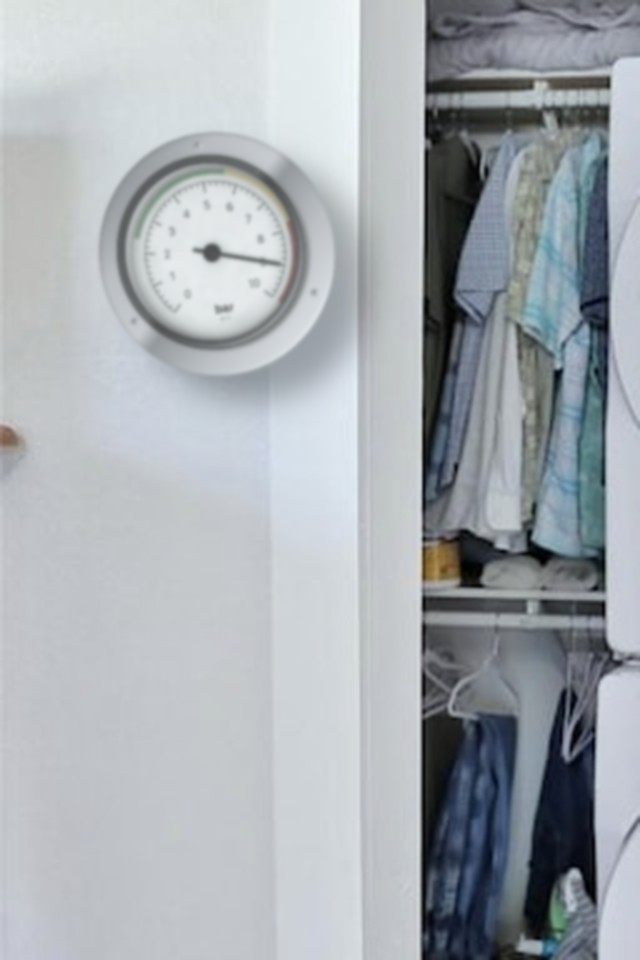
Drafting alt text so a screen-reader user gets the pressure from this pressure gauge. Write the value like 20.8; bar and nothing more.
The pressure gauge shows 9; bar
